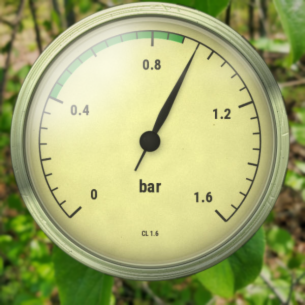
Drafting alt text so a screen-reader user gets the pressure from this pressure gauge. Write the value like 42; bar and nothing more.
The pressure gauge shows 0.95; bar
